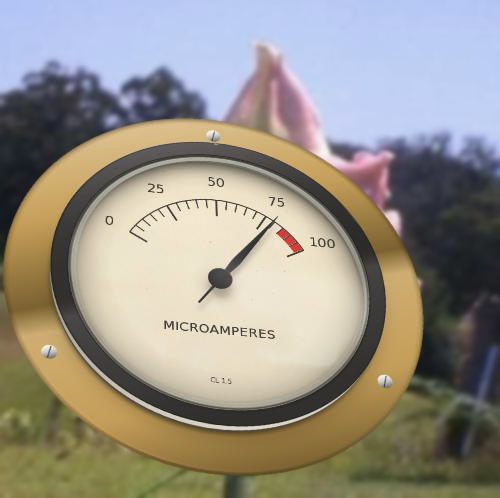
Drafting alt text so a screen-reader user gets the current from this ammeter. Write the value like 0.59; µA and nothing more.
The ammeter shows 80; µA
